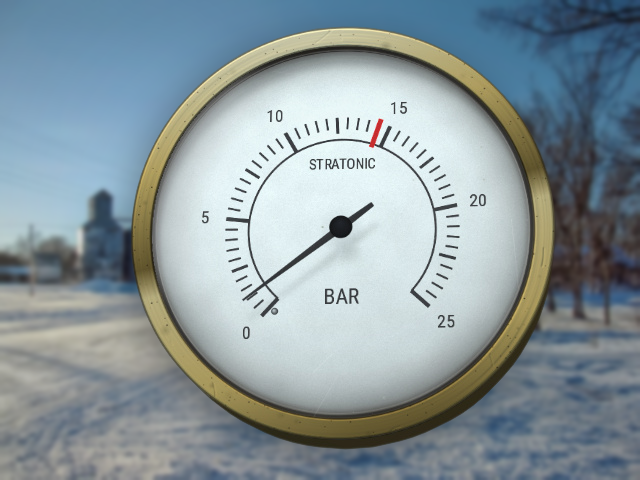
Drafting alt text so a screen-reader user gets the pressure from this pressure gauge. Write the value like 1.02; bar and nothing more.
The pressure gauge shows 1; bar
